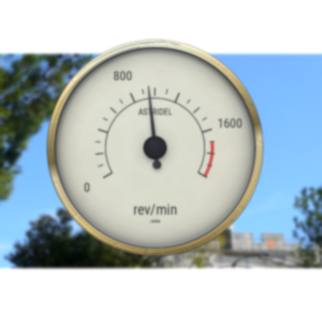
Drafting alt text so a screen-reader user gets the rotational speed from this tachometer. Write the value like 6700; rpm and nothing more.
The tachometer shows 950; rpm
